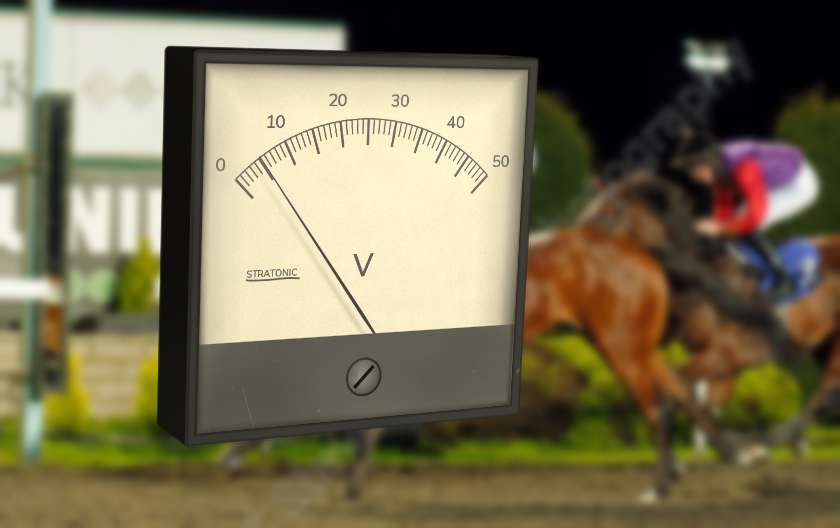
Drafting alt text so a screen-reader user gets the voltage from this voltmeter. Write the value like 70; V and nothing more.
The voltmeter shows 5; V
